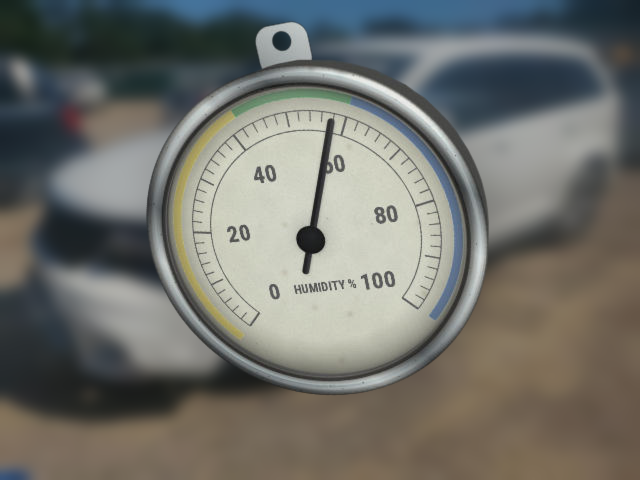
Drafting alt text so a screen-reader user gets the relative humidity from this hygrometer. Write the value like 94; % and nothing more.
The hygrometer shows 58; %
